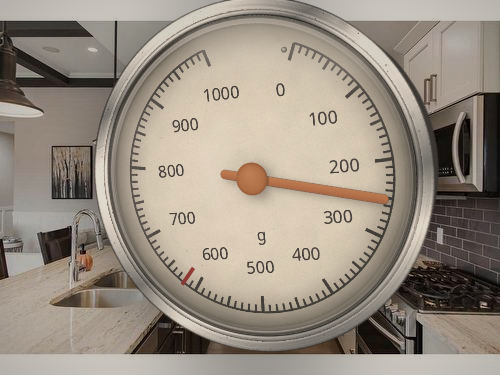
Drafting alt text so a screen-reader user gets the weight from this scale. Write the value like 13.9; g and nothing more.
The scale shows 250; g
